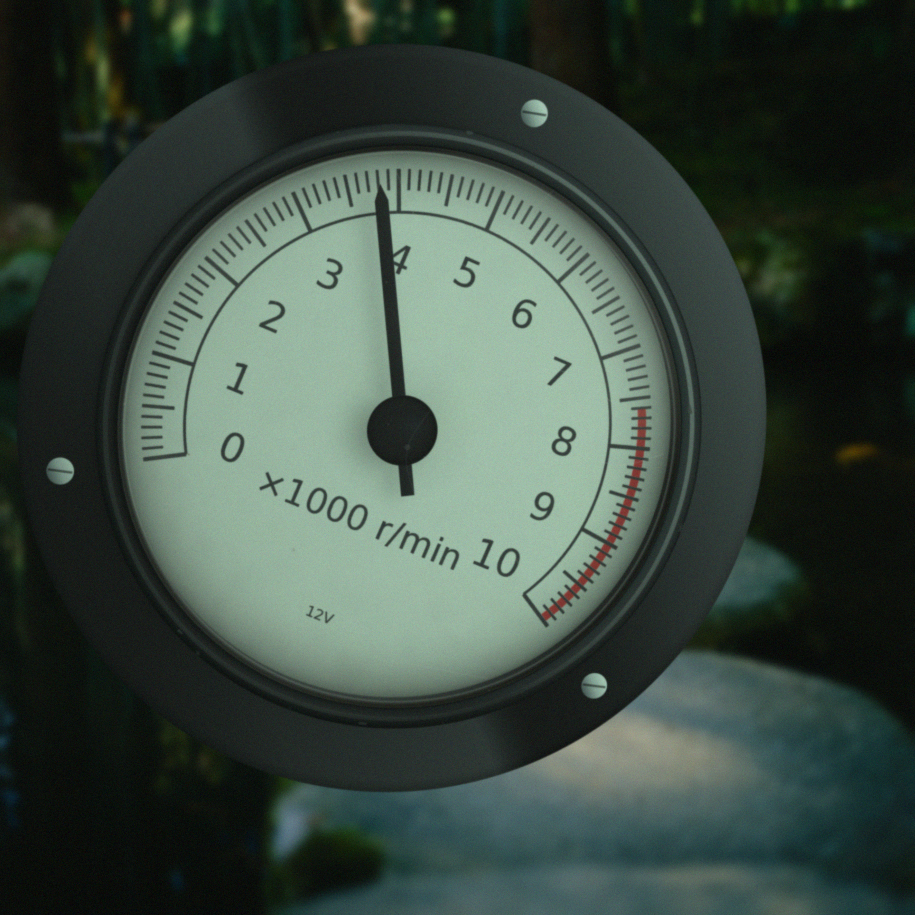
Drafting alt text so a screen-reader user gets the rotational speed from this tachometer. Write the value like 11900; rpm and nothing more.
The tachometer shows 3800; rpm
